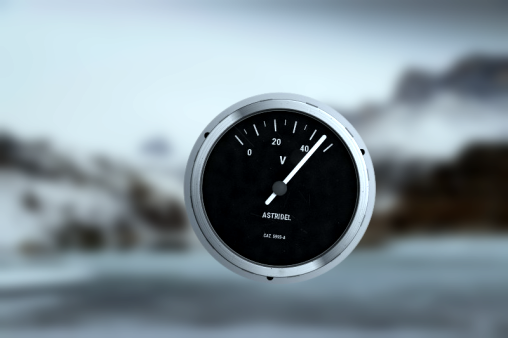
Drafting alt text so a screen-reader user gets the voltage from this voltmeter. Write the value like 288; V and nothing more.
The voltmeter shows 45; V
